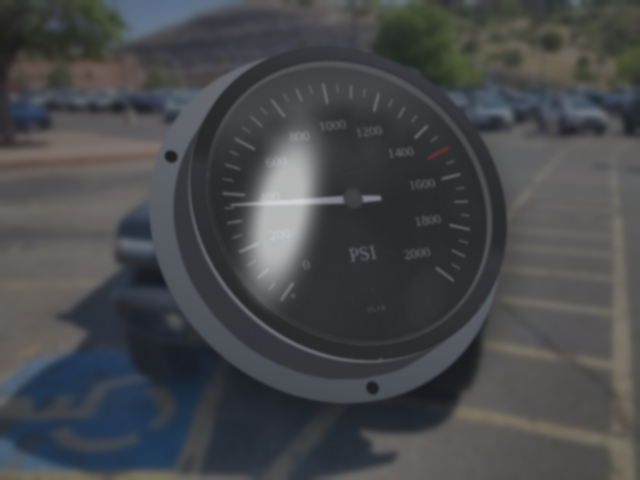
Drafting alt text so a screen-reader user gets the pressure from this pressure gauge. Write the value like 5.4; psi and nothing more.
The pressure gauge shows 350; psi
